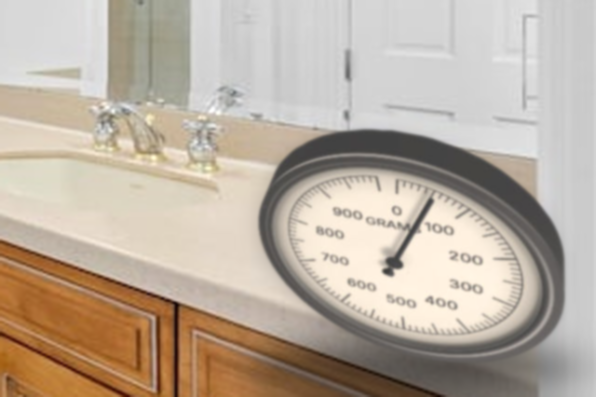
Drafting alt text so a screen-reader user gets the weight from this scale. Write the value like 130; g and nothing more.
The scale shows 50; g
